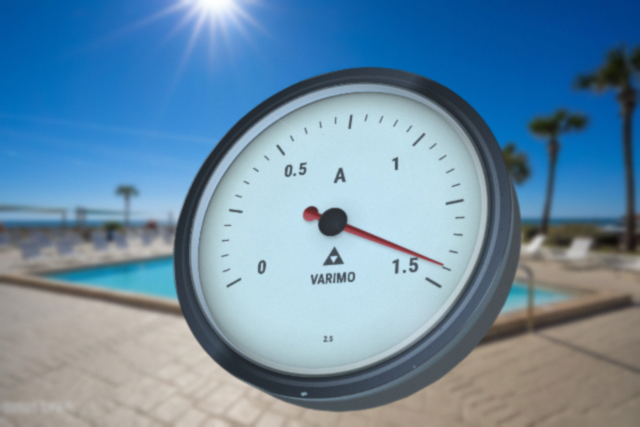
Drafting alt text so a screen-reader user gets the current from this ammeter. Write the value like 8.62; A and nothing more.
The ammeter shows 1.45; A
